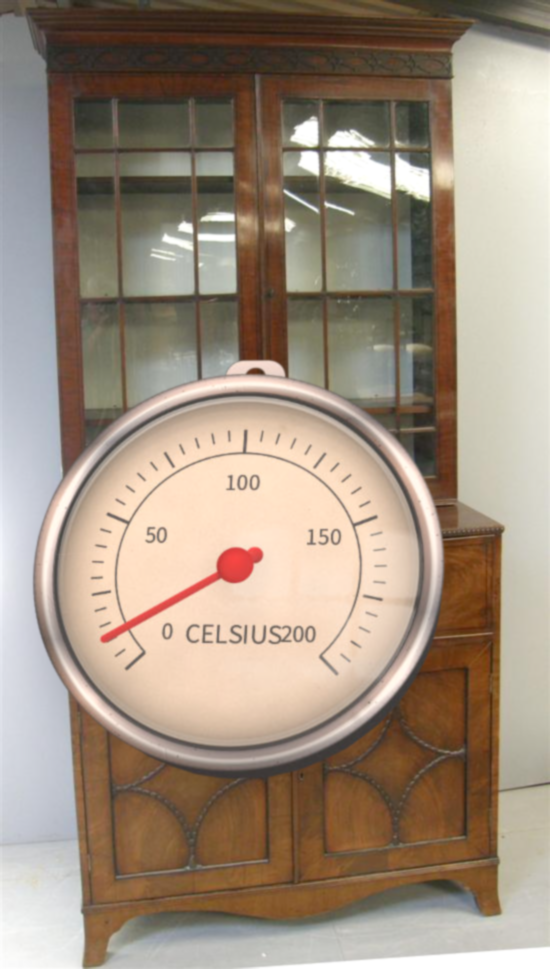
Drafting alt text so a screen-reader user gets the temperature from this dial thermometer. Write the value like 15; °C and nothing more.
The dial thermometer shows 10; °C
